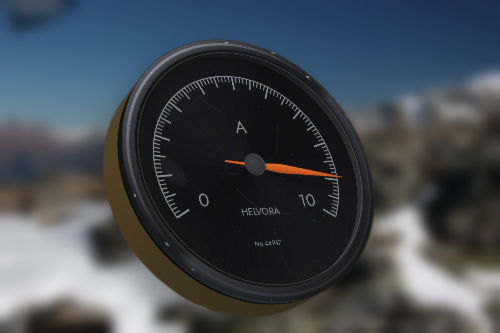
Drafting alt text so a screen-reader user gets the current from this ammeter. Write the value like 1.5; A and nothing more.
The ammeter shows 9; A
